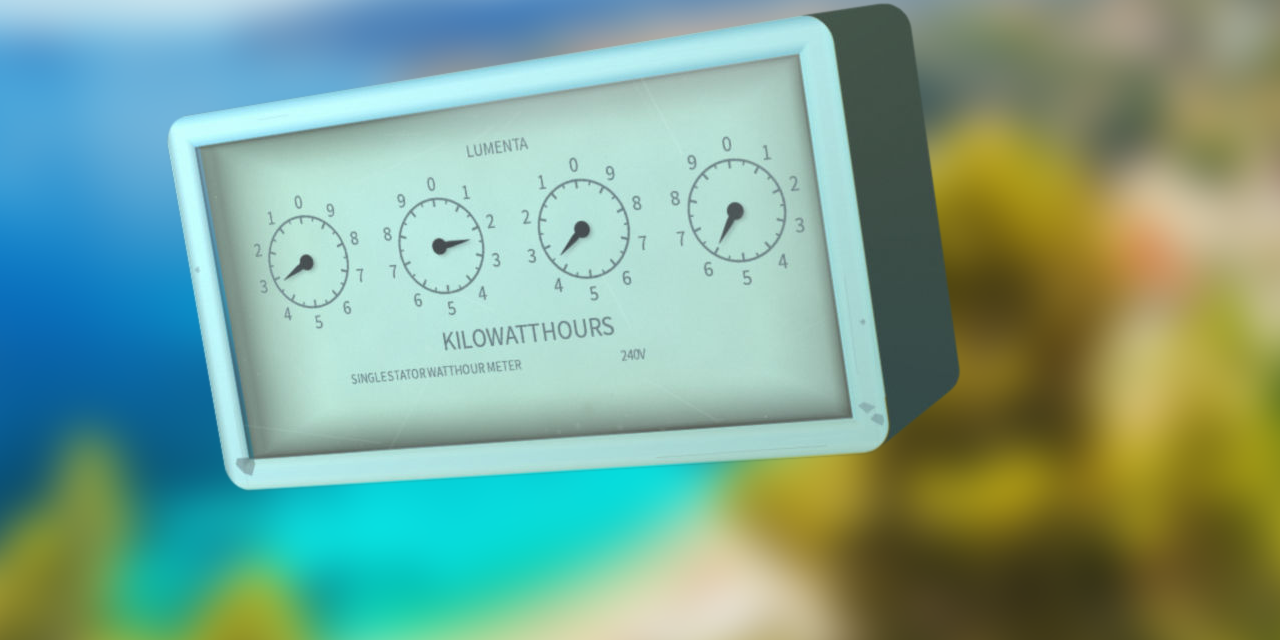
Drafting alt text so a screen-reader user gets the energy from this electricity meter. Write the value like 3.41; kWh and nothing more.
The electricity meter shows 3236; kWh
